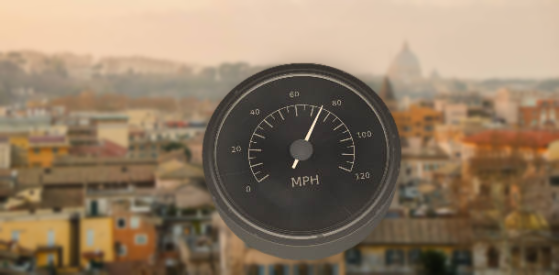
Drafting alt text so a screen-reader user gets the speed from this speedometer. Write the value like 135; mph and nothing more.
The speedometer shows 75; mph
